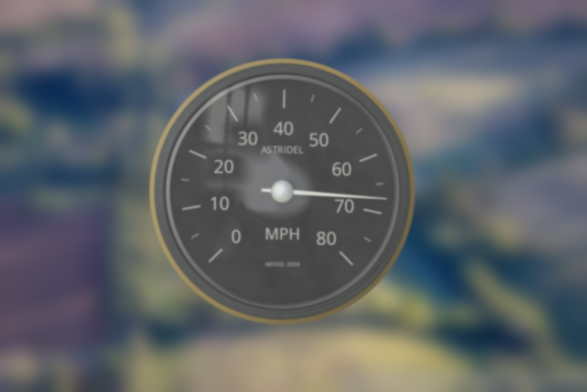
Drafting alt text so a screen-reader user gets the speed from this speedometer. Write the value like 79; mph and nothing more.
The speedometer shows 67.5; mph
